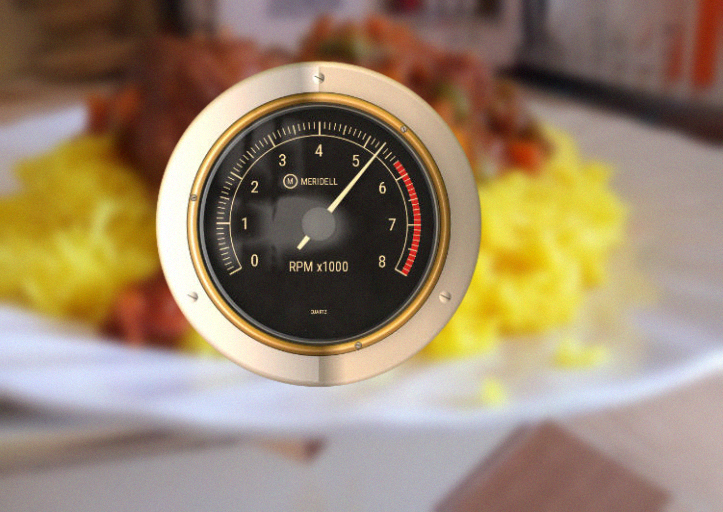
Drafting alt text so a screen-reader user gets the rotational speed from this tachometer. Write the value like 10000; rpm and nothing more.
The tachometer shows 5300; rpm
